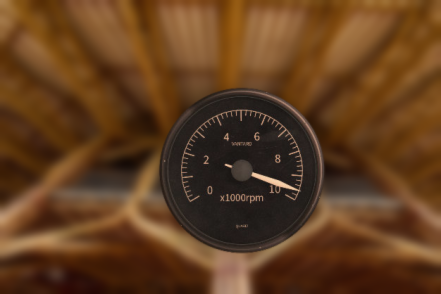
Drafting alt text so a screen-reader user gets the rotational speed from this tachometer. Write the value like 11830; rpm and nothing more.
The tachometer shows 9600; rpm
